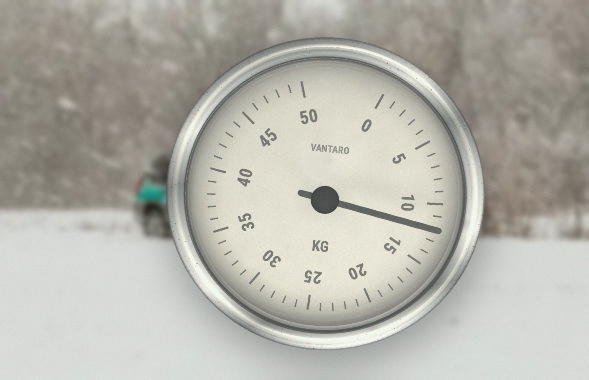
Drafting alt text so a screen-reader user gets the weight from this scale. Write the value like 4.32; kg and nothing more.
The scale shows 12; kg
